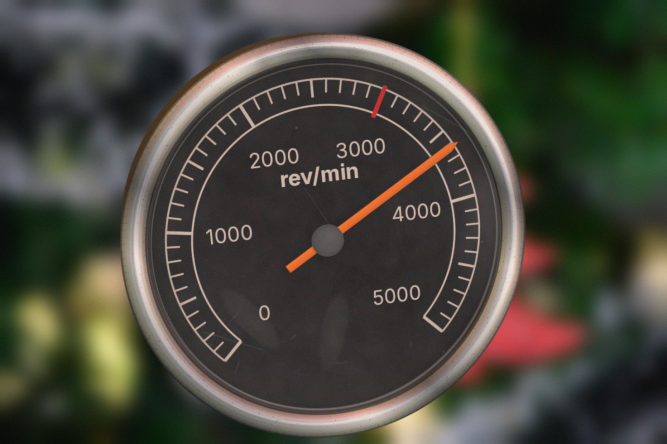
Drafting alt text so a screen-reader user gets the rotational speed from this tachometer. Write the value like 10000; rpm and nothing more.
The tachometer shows 3600; rpm
